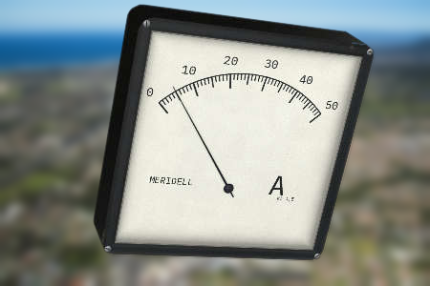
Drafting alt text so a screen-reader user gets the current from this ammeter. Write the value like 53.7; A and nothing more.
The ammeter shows 5; A
